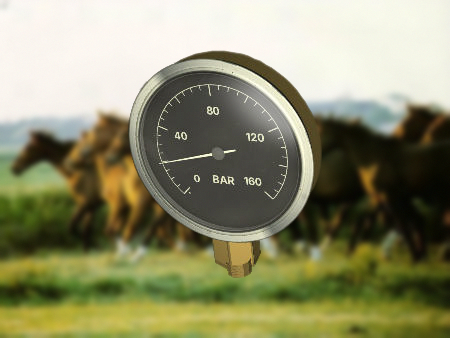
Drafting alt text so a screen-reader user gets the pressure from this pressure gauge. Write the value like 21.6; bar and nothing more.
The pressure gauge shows 20; bar
